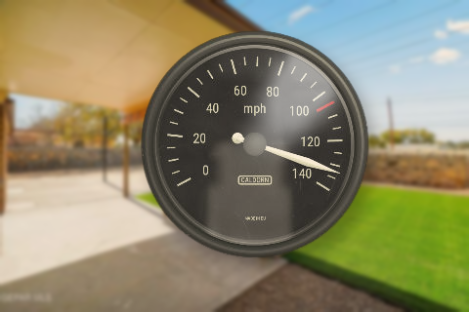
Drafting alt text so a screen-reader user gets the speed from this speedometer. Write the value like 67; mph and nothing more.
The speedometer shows 132.5; mph
